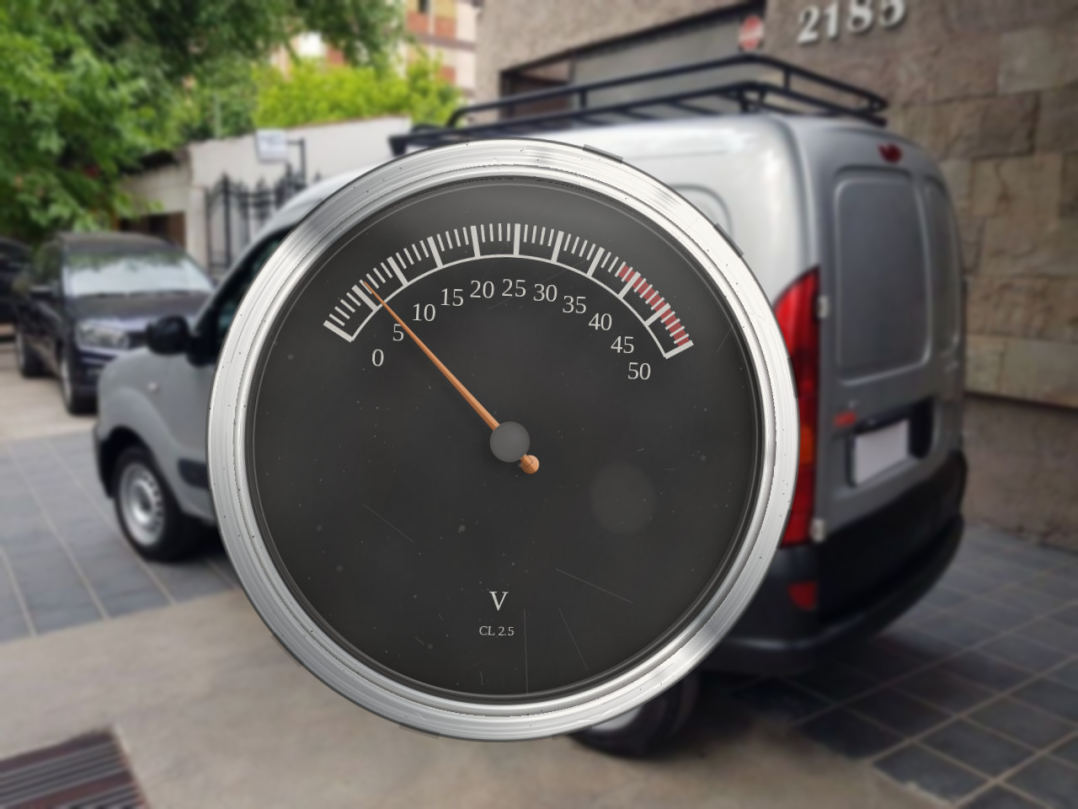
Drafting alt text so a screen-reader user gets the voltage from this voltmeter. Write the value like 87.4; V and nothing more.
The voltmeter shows 6; V
